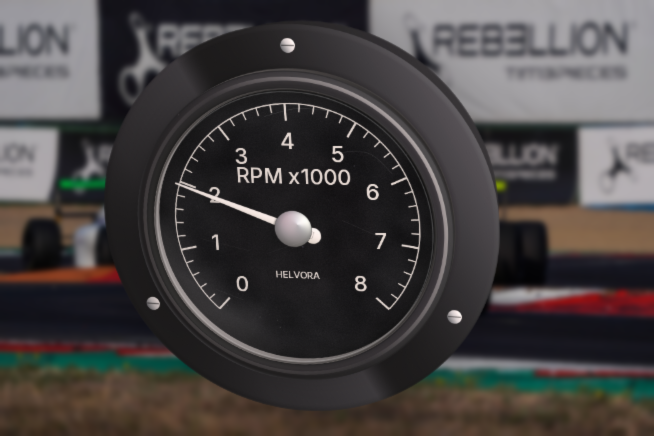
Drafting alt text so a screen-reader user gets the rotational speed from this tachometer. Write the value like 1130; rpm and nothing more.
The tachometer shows 2000; rpm
